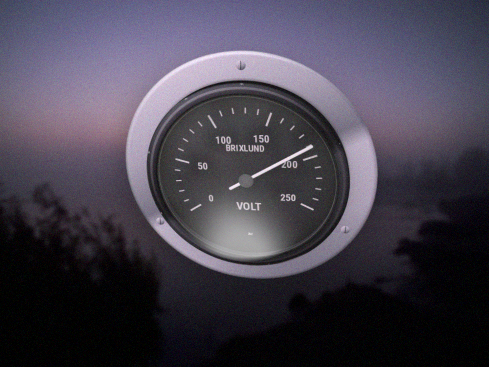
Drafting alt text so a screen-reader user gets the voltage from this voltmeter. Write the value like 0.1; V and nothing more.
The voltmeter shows 190; V
